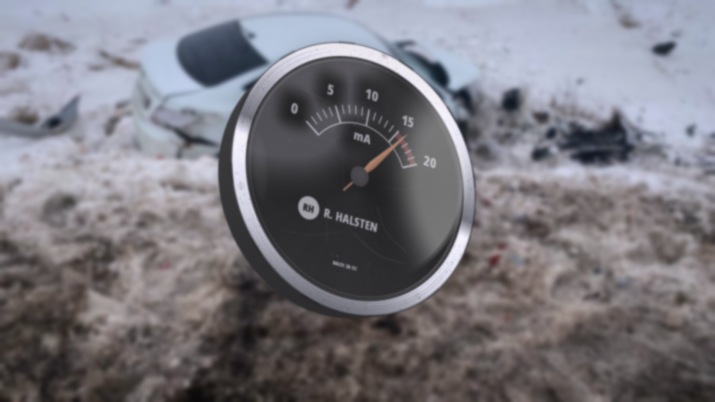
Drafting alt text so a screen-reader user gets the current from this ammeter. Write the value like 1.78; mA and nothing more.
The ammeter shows 16; mA
